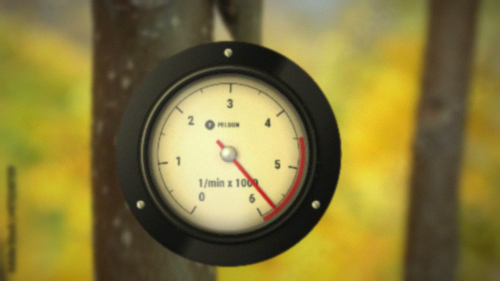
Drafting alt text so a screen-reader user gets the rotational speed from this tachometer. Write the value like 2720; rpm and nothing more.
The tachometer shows 5750; rpm
